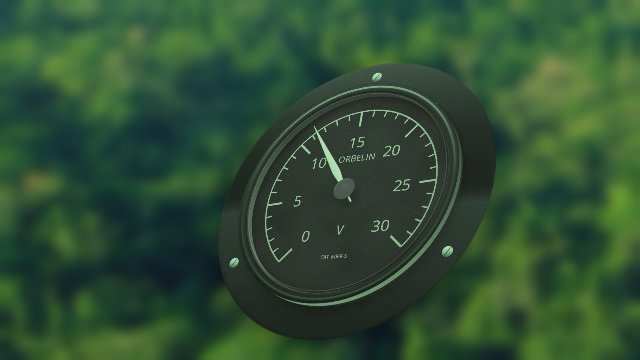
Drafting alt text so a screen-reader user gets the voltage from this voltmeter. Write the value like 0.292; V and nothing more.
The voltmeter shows 11.5; V
